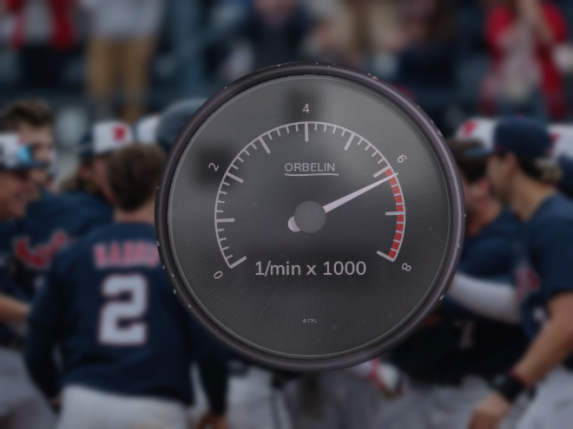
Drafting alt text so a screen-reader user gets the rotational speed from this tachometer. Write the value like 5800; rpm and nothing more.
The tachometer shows 6200; rpm
